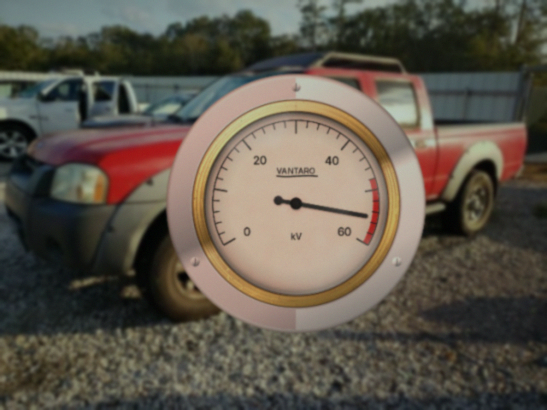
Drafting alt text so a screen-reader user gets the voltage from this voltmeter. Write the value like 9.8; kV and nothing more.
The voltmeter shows 55; kV
